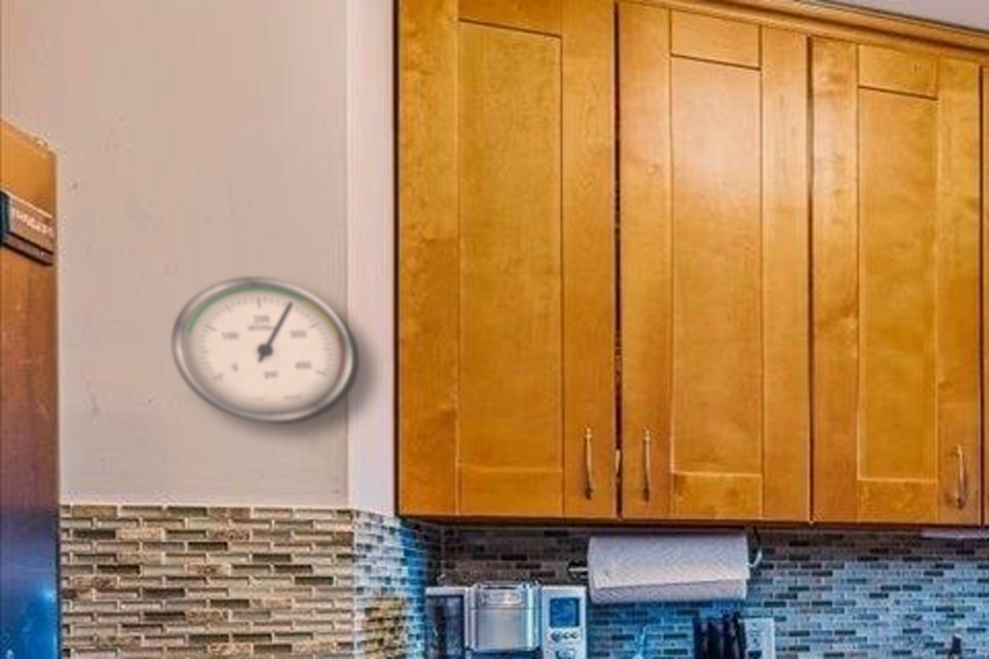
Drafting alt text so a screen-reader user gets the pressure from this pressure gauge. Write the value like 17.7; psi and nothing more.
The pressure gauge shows 250; psi
